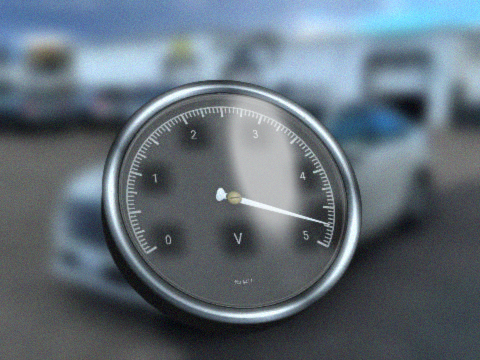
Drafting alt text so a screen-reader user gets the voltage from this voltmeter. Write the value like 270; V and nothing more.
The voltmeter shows 4.75; V
